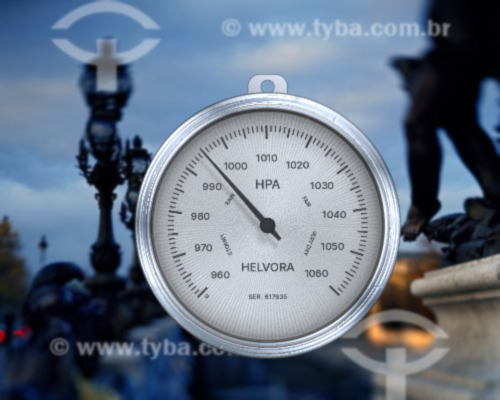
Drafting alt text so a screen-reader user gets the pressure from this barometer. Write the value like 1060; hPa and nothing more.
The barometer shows 995; hPa
